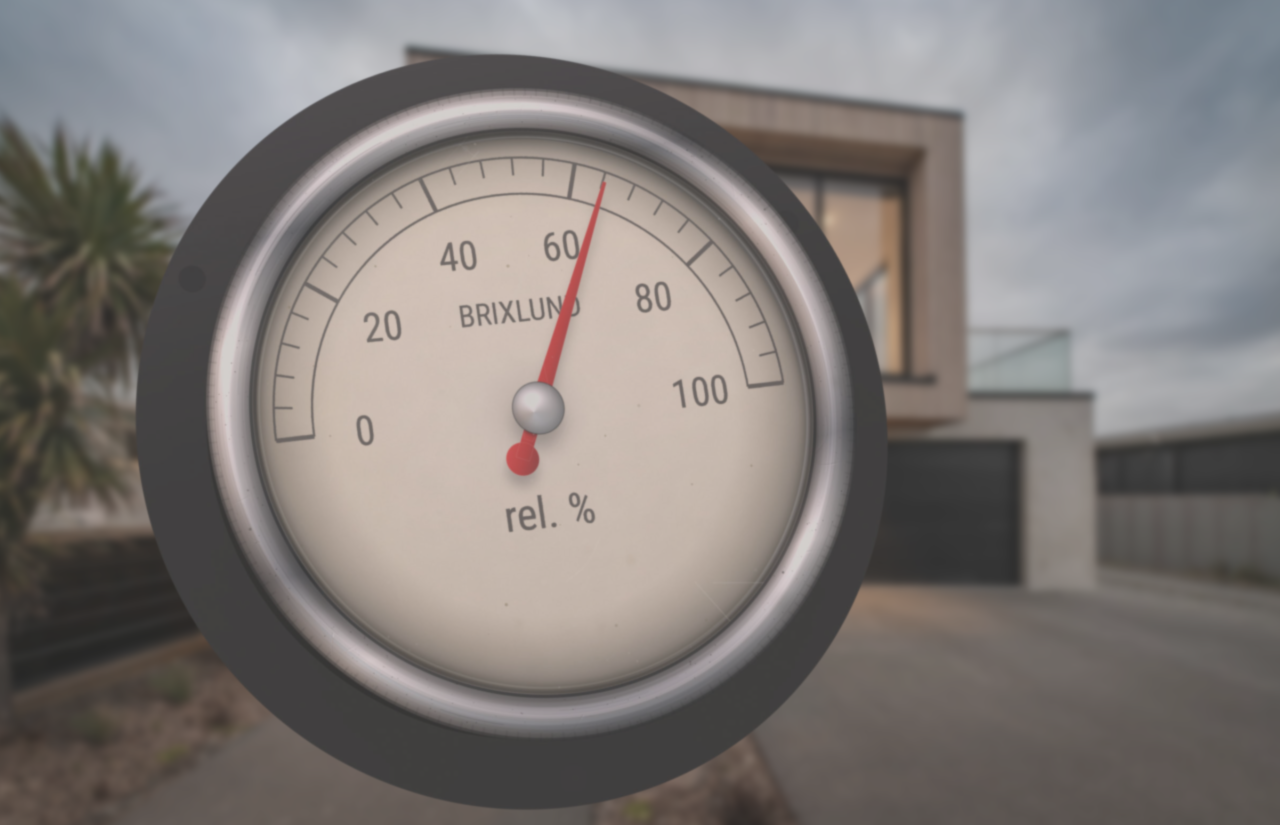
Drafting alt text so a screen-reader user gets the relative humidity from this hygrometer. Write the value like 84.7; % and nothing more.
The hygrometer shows 64; %
